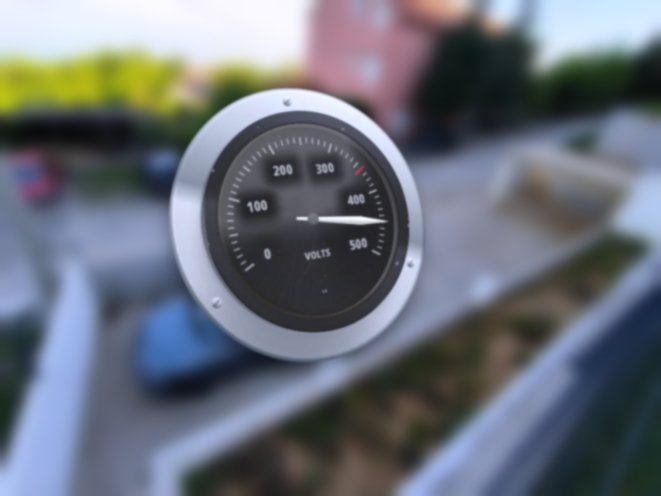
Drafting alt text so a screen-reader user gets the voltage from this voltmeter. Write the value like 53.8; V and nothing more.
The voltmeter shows 450; V
